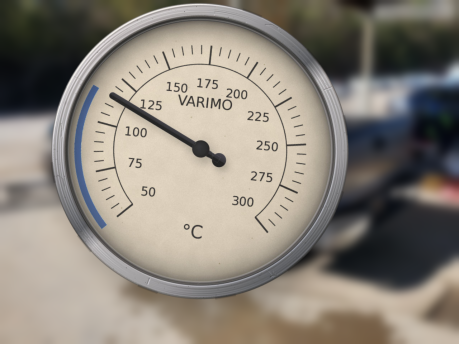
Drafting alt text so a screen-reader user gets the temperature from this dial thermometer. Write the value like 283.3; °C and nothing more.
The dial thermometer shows 115; °C
